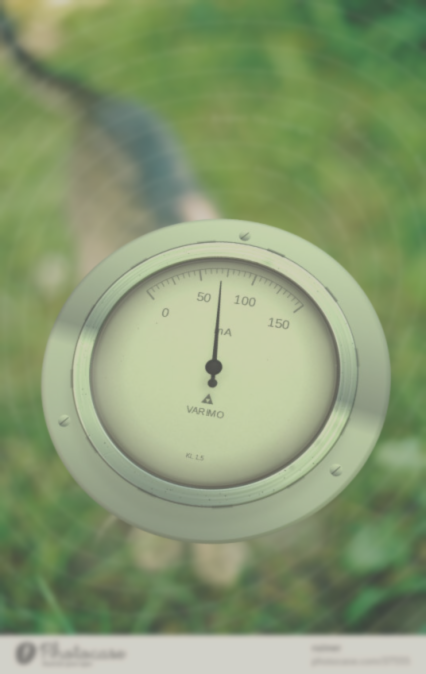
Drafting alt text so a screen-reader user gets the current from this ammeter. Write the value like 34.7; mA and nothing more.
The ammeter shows 70; mA
